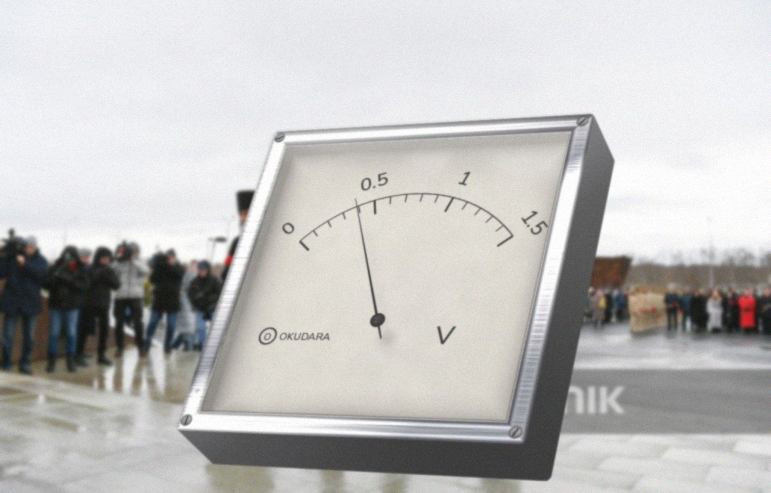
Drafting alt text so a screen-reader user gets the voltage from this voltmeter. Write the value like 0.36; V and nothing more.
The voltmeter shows 0.4; V
